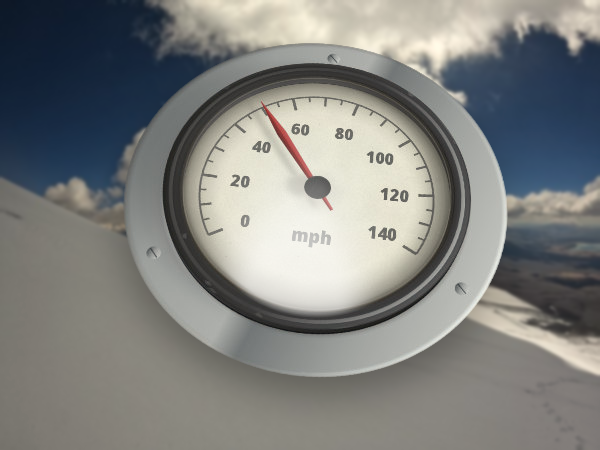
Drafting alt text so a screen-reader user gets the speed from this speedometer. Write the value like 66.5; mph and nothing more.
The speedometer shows 50; mph
